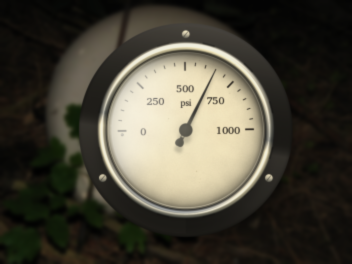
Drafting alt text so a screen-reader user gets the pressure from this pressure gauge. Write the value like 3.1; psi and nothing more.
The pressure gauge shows 650; psi
